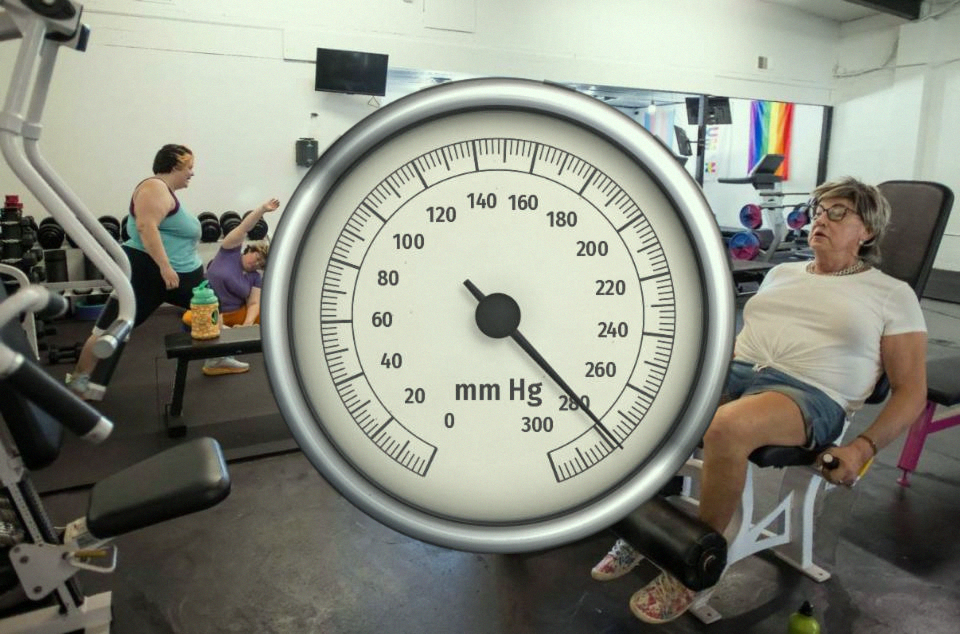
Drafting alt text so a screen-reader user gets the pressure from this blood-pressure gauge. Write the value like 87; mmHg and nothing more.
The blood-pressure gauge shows 278; mmHg
